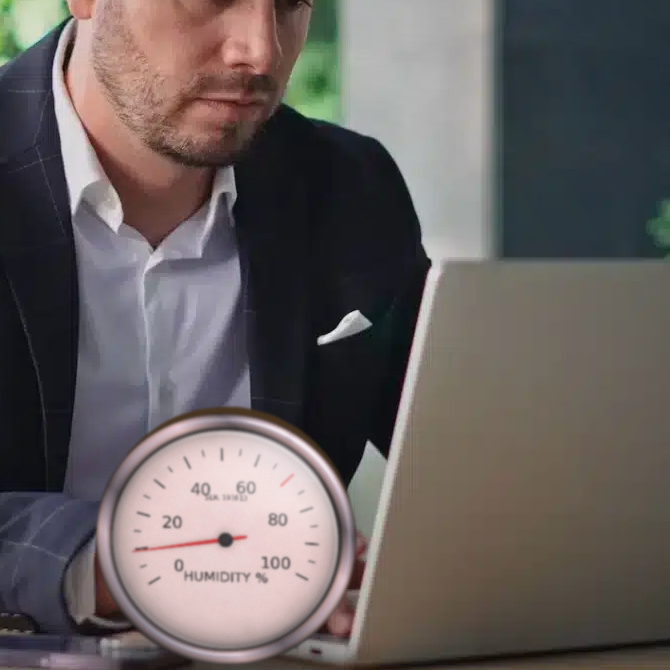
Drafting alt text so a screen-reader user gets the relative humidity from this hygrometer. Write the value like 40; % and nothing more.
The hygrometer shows 10; %
